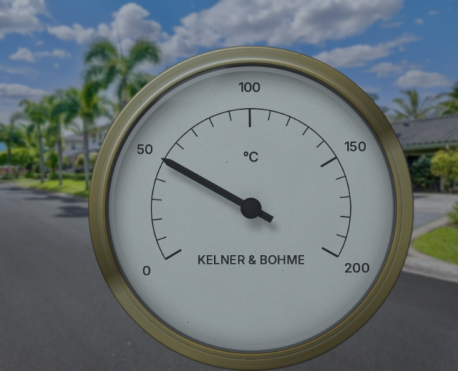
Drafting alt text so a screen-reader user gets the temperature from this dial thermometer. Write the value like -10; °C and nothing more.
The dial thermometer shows 50; °C
